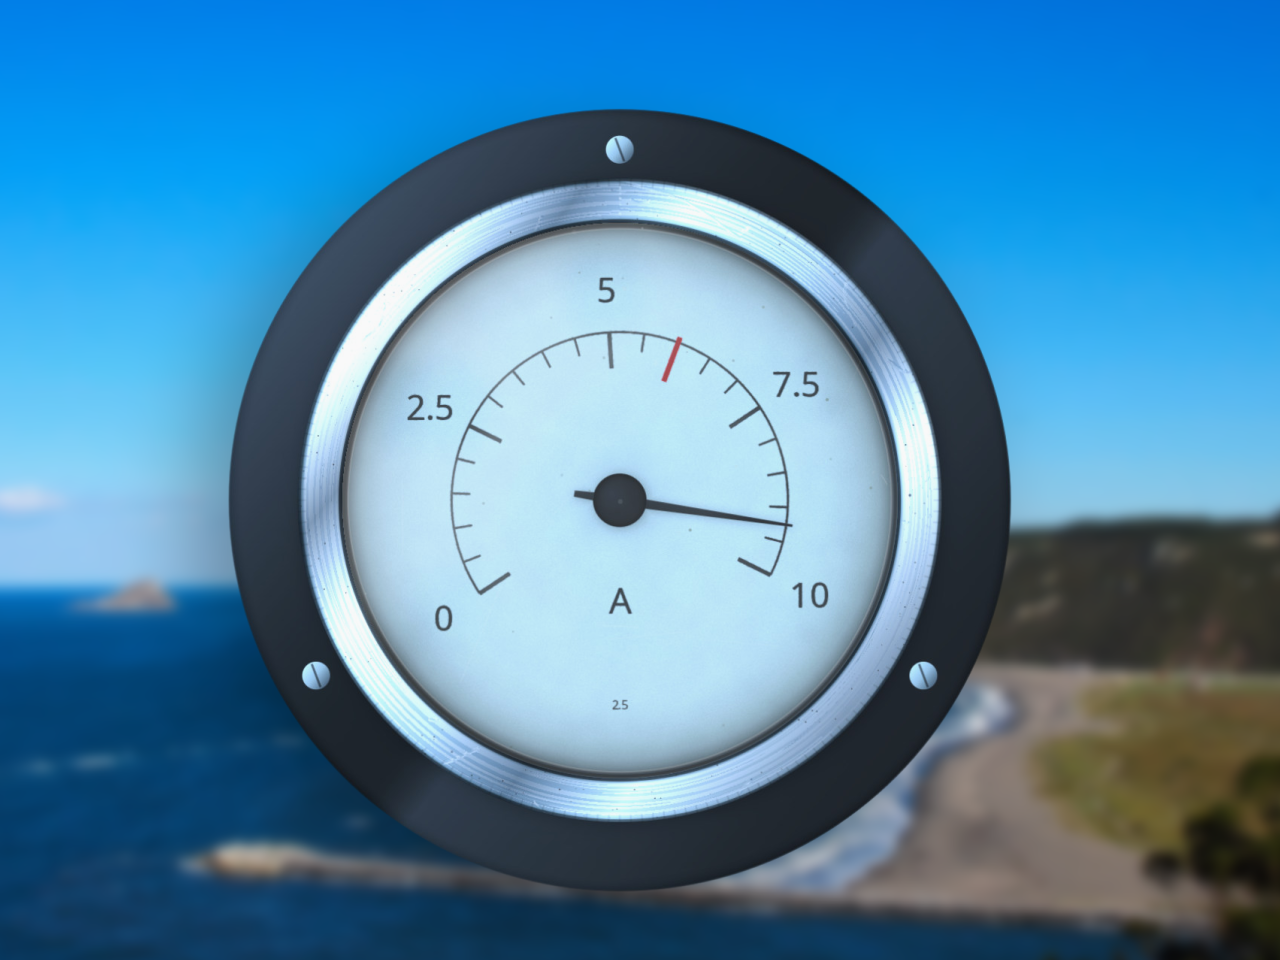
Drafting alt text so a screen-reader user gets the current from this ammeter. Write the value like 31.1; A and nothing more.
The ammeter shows 9.25; A
